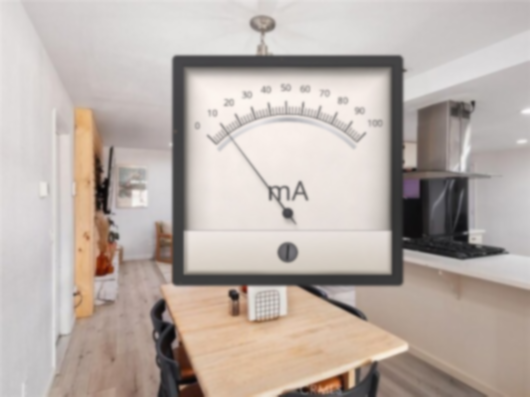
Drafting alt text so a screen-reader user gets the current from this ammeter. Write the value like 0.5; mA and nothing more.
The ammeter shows 10; mA
